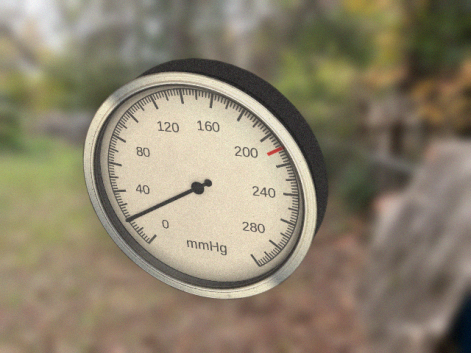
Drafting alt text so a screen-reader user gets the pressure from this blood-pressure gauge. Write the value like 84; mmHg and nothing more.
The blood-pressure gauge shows 20; mmHg
